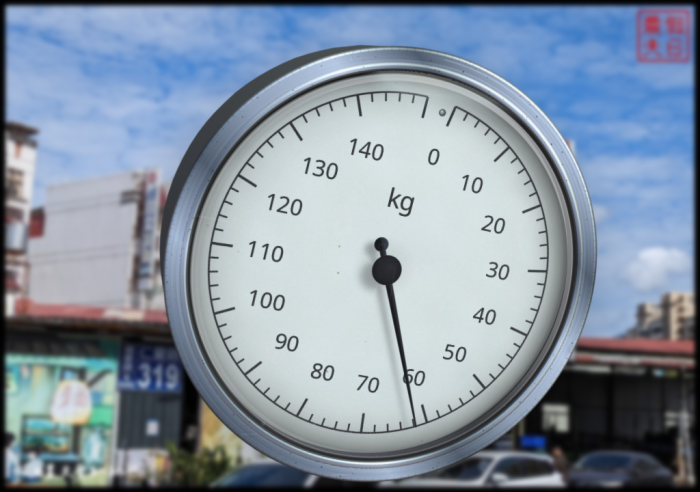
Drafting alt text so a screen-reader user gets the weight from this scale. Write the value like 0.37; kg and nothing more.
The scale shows 62; kg
